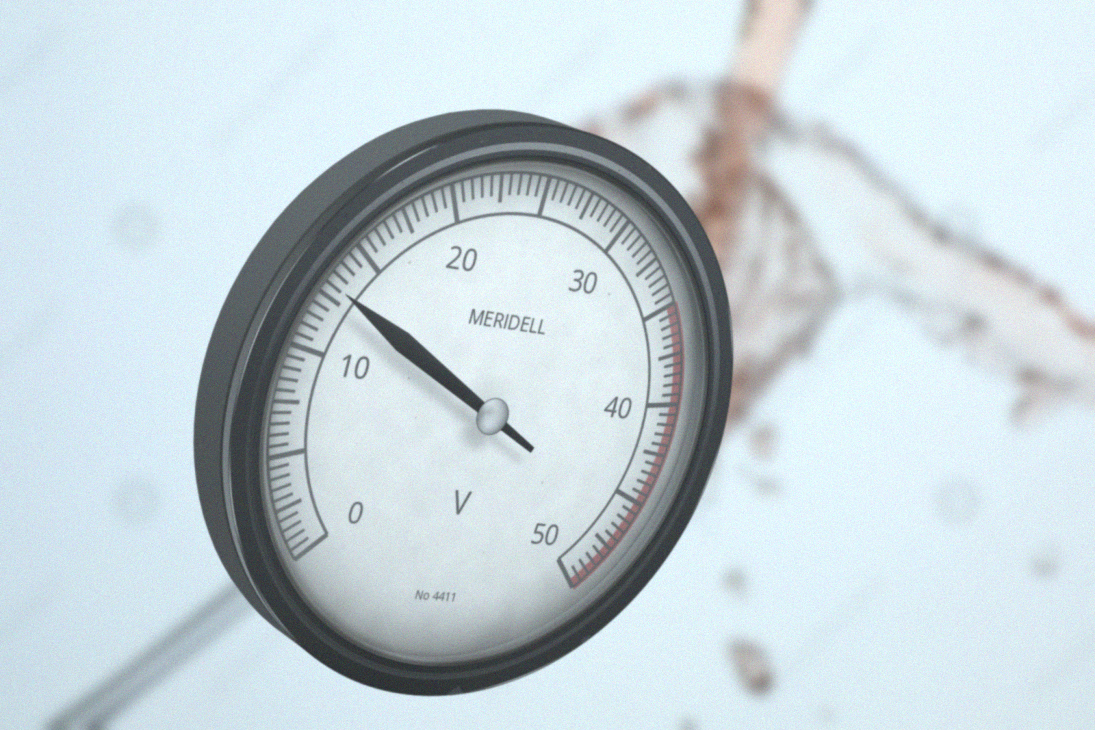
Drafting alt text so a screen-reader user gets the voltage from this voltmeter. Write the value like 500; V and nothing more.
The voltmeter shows 13; V
